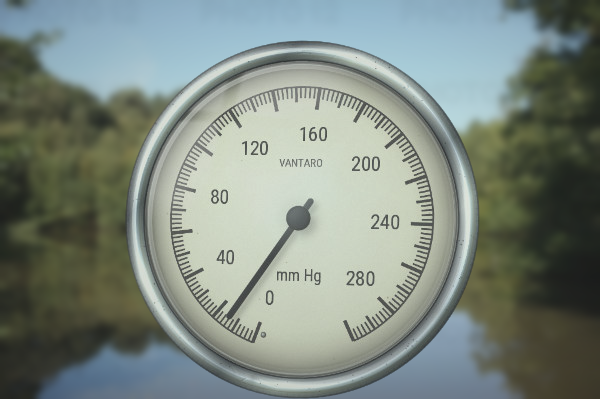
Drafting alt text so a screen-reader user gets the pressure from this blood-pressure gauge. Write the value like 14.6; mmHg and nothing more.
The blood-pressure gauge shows 14; mmHg
